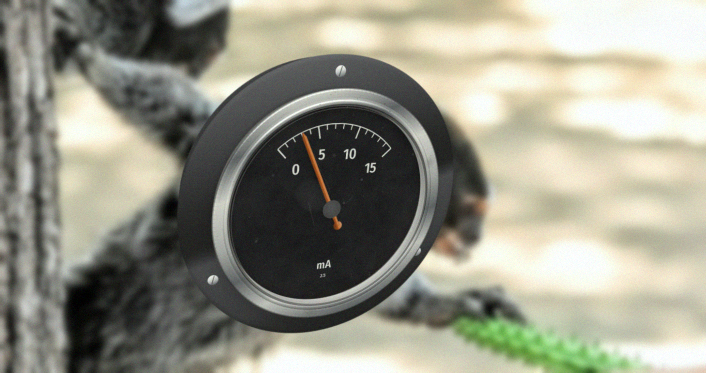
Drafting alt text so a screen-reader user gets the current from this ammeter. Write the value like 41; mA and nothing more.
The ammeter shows 3; mA
